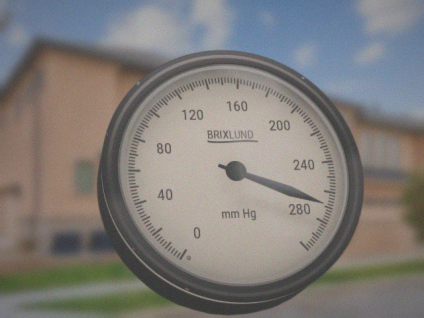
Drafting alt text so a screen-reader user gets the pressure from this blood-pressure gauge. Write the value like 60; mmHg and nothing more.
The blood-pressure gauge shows 270; mmHg
